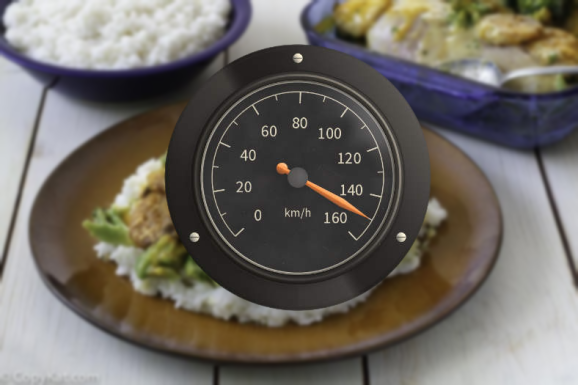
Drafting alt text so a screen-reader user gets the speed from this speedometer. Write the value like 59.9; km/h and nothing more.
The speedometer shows 150; km/h
